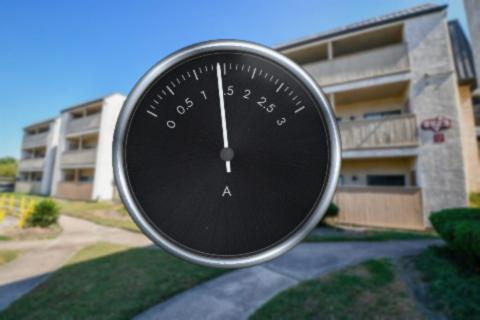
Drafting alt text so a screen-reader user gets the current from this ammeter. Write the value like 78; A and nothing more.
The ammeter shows 1.4; A
